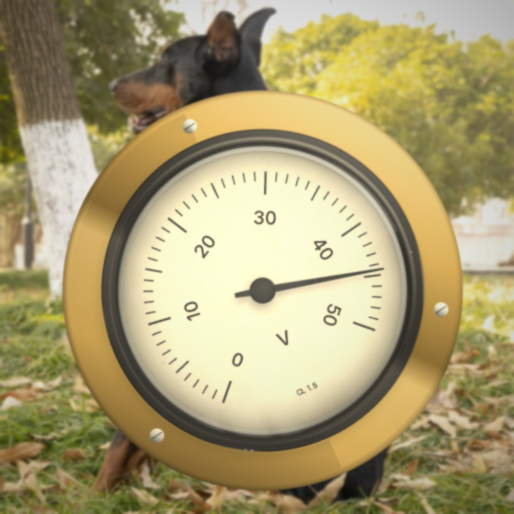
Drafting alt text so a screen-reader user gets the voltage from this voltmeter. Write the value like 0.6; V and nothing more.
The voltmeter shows 44.5; V
